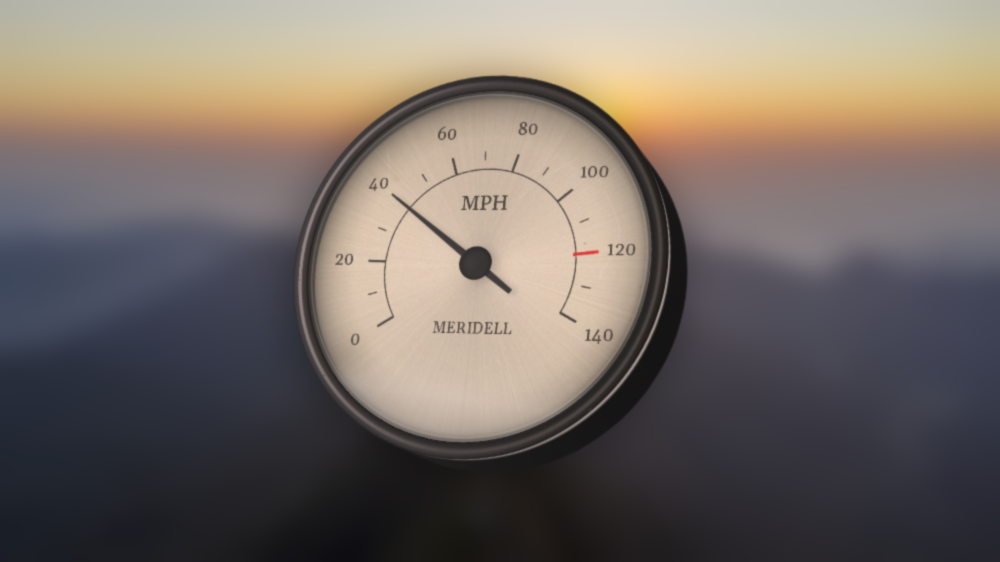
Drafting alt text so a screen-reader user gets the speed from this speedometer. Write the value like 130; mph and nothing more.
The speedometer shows 40; mph
